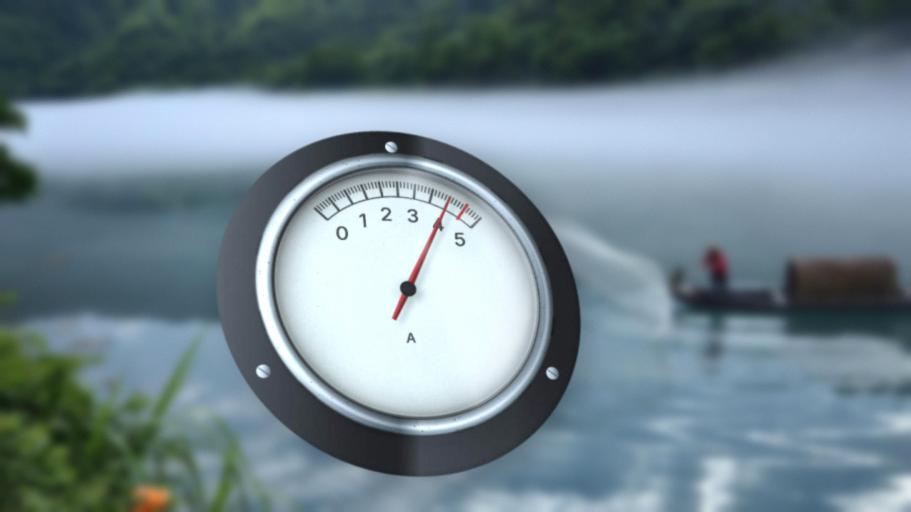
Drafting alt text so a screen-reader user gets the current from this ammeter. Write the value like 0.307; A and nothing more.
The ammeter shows 4; A
